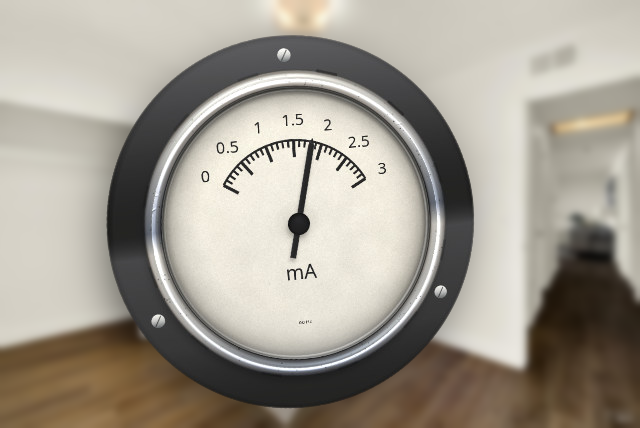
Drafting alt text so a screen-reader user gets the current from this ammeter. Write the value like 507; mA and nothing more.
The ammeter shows 1.8; mA
